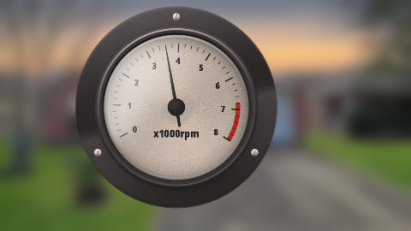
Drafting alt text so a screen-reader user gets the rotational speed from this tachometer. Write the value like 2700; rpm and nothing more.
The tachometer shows 3600; rpm
